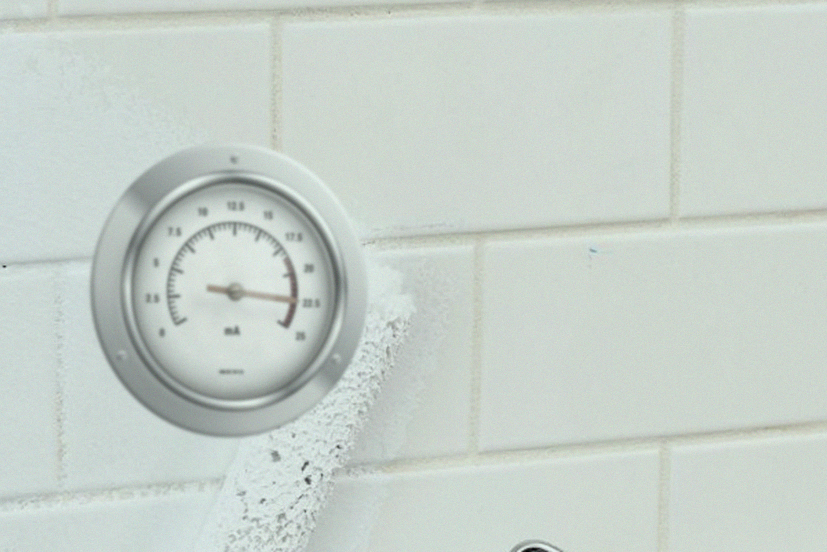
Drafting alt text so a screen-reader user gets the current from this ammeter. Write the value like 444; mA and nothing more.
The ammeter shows 22.5; mA
